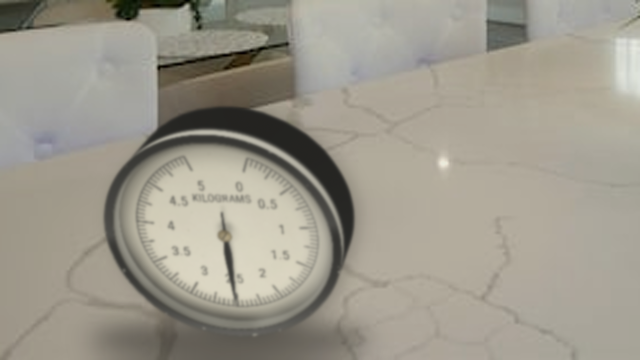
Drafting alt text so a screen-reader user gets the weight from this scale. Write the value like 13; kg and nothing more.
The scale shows 2.5; kg
